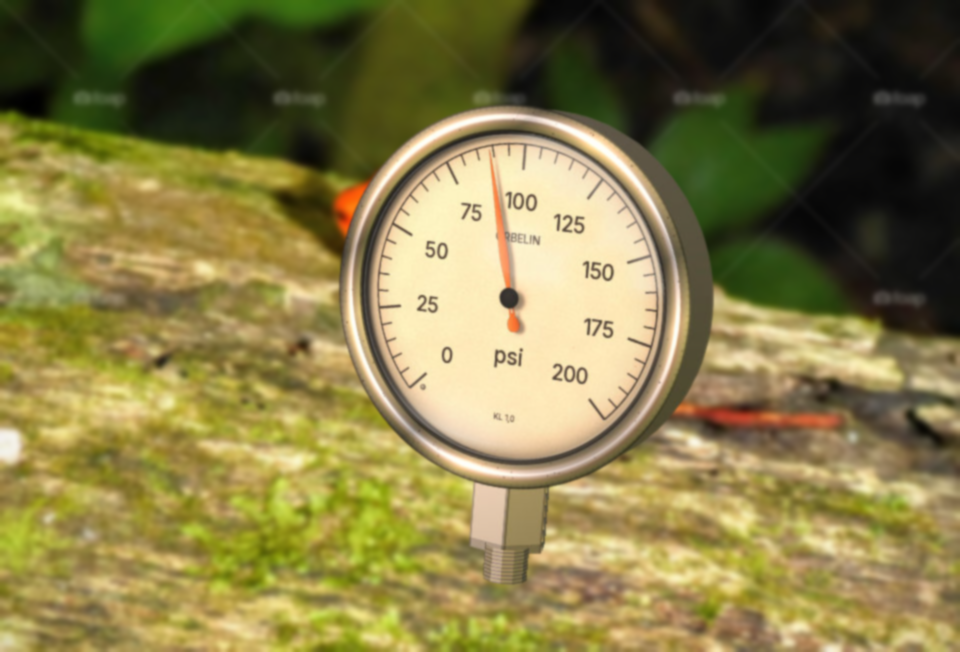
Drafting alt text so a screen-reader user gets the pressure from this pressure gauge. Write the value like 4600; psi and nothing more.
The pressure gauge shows 90; psi
